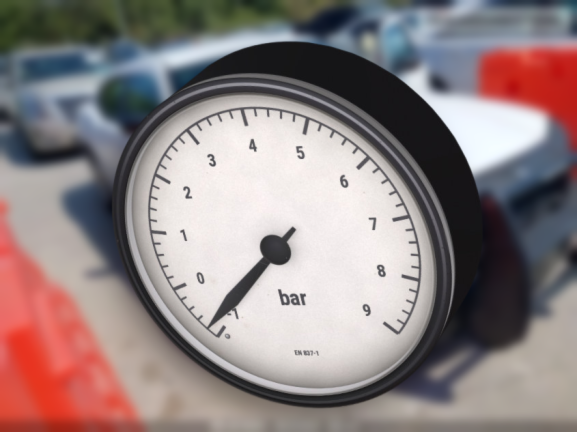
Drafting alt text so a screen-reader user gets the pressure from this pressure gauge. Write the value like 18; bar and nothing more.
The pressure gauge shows -0.8; bar
